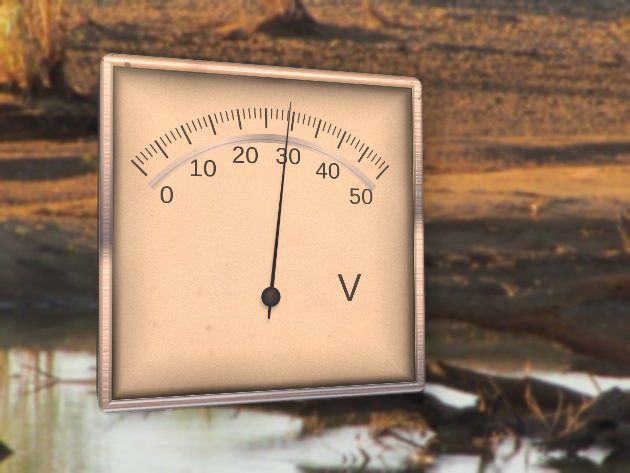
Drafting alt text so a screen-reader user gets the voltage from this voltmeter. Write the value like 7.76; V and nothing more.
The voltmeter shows 29; V
